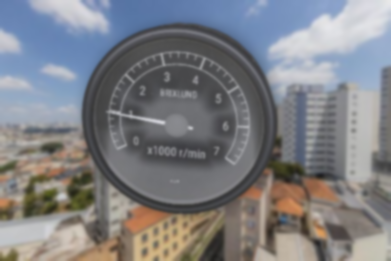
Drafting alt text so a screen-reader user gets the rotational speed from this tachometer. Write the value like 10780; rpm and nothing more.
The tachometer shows 1000; rpm
